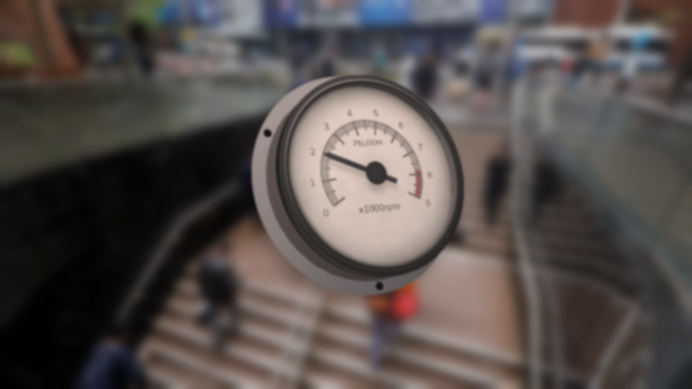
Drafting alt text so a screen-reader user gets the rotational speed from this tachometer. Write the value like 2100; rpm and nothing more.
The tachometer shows 2000; rpm
